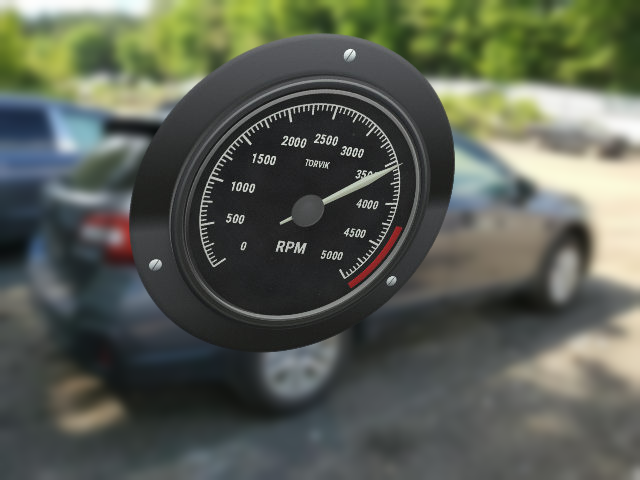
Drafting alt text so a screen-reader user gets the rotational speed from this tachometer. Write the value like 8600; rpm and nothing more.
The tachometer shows 3500; rpm
